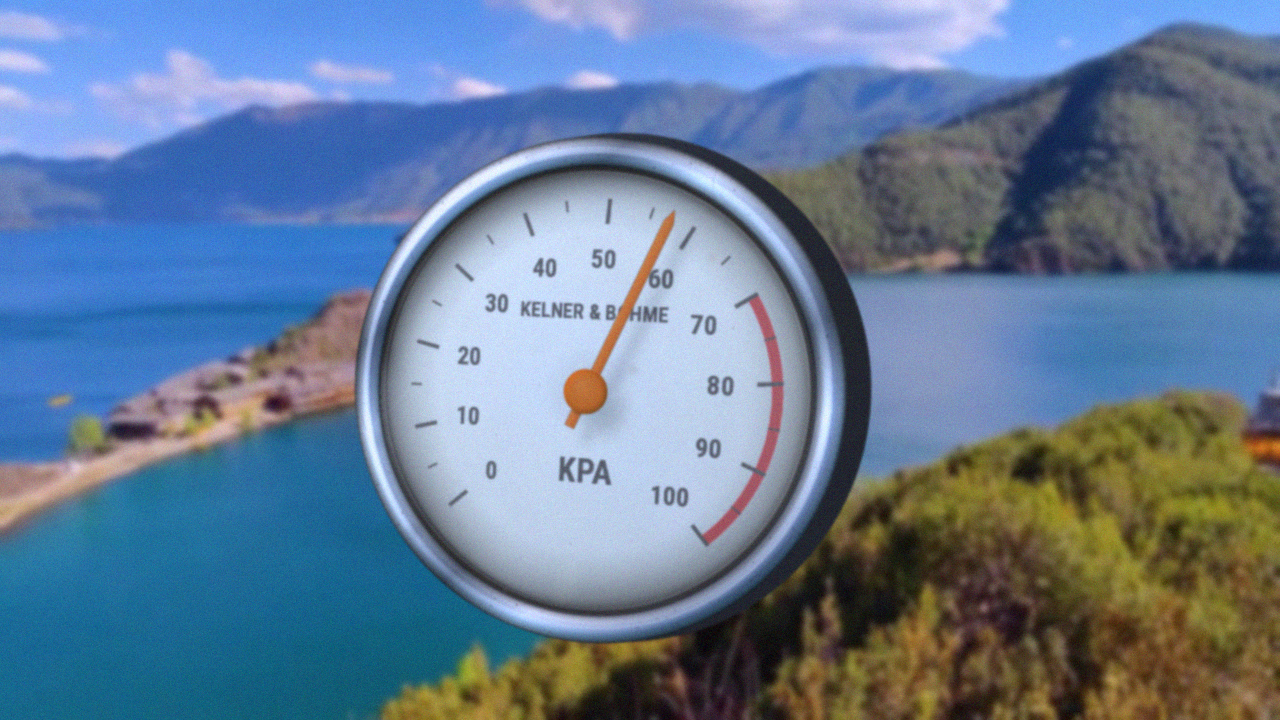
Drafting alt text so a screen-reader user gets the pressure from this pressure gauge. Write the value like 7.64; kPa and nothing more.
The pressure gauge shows 57.5; kPa
